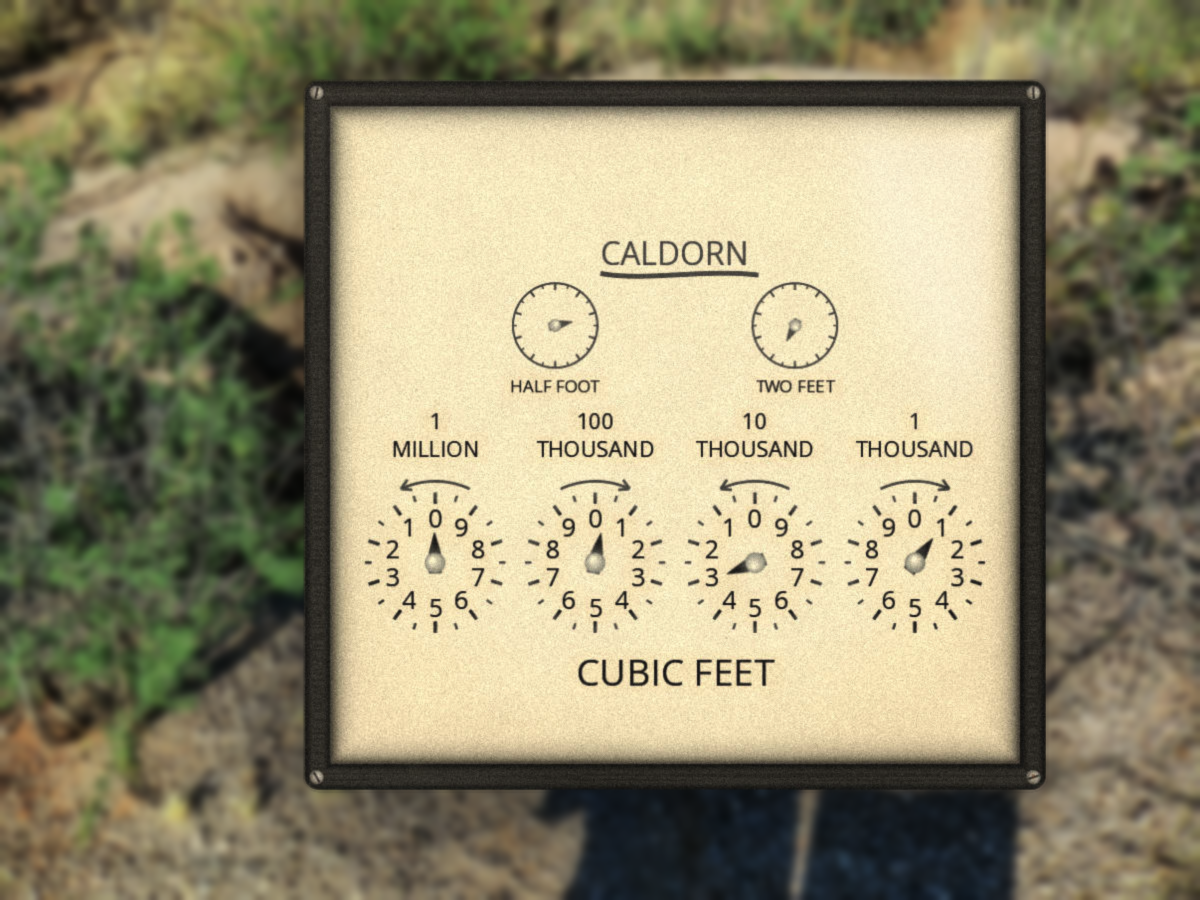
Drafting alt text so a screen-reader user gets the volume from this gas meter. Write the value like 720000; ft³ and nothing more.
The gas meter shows 3100; ft³
